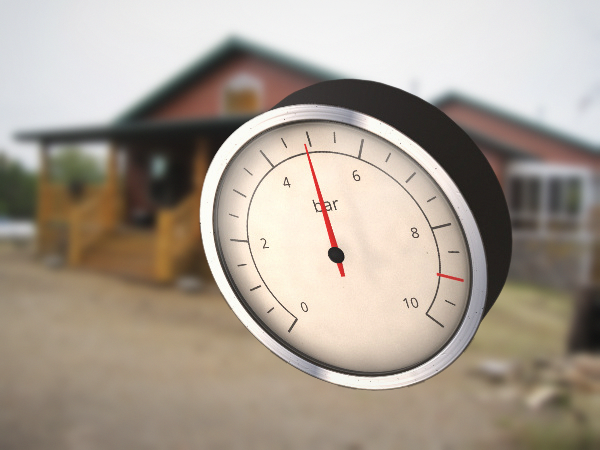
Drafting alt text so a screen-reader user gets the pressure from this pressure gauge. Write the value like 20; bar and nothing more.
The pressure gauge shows 5; bar
